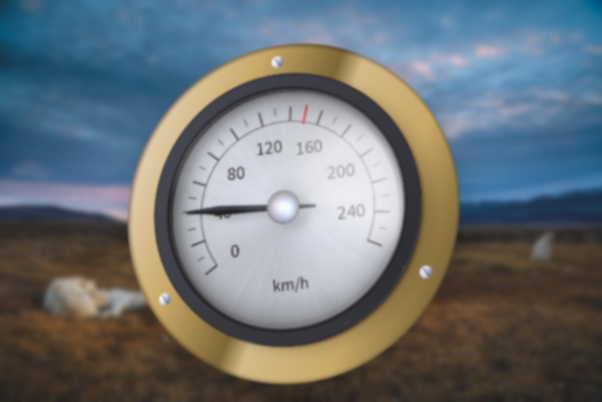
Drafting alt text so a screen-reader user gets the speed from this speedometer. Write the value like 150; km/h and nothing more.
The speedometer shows 40; km/h
